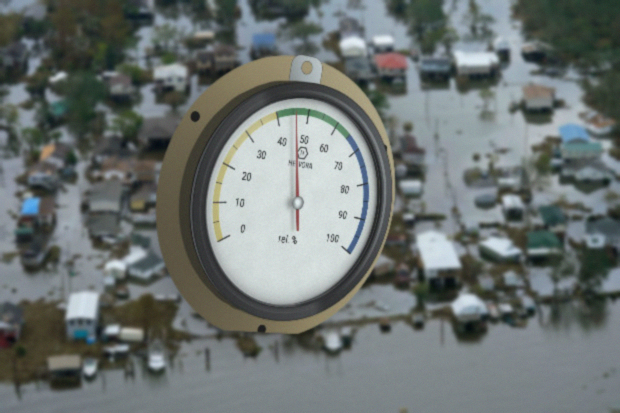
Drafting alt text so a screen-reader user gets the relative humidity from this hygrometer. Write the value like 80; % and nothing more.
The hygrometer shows 45; %
